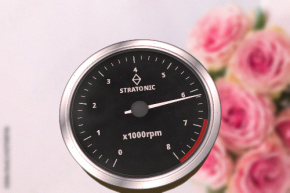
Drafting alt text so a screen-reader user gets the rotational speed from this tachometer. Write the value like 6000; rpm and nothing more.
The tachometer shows 6200; rpm
